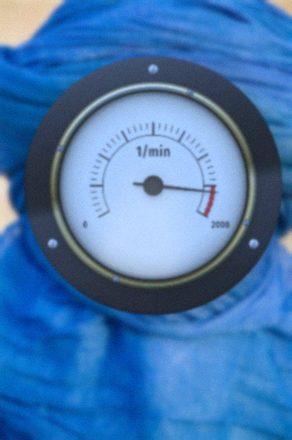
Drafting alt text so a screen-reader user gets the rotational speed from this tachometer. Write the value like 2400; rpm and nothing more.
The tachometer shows 1800; rpm
